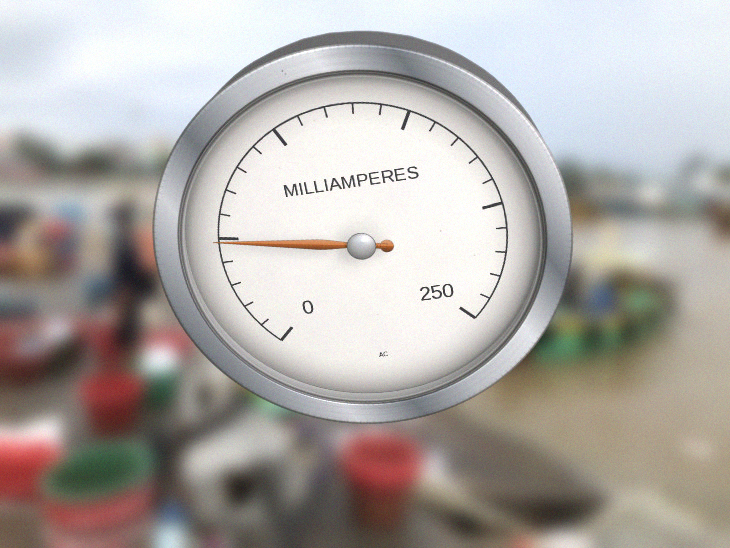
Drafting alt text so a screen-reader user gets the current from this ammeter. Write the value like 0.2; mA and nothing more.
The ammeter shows 50; mA
